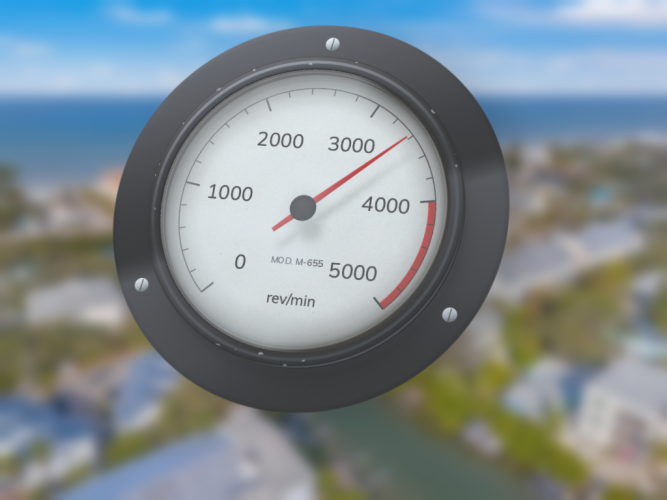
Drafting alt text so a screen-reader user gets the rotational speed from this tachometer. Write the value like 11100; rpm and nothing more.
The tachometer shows 3400; rpm
